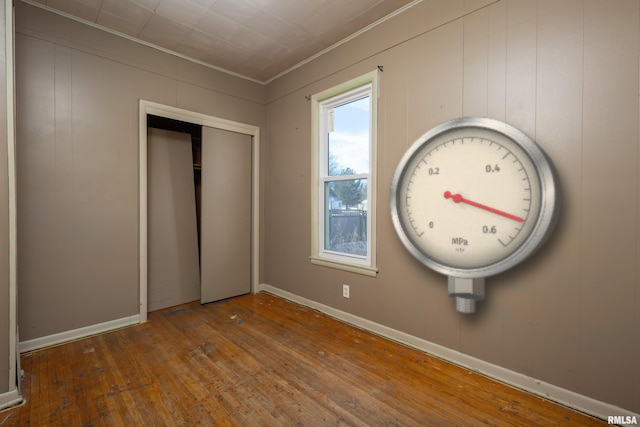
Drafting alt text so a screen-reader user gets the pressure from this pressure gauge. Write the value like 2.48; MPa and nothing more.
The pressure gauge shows 0.54; MPa
